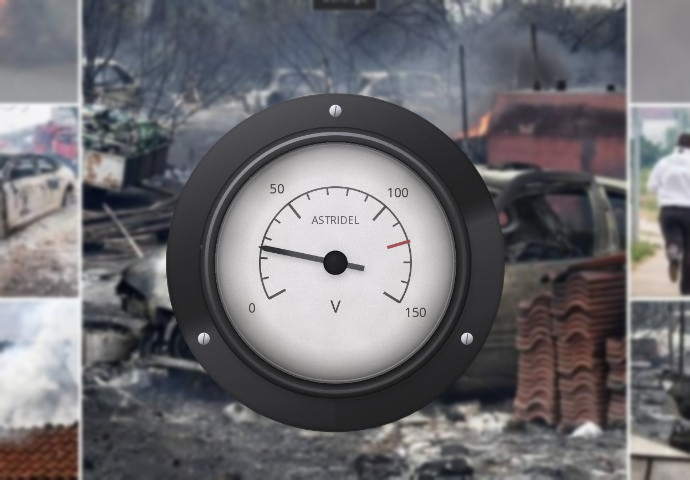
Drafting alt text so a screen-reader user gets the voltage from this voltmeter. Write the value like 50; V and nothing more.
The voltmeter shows 25; V
